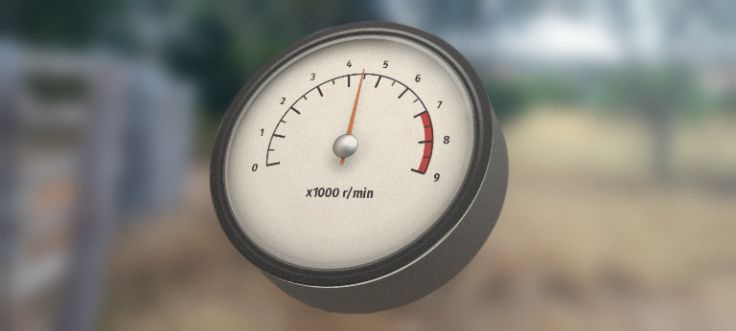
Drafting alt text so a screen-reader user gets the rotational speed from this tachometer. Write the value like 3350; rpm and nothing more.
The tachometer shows 4500; rpm
